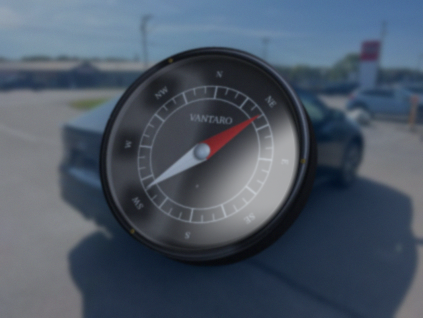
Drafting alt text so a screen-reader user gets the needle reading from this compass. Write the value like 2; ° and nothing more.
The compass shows 50; °
